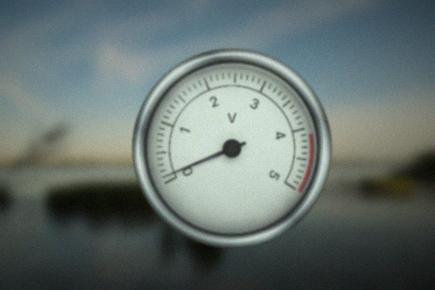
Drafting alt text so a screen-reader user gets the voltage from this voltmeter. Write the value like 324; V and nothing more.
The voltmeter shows 0.1; V
